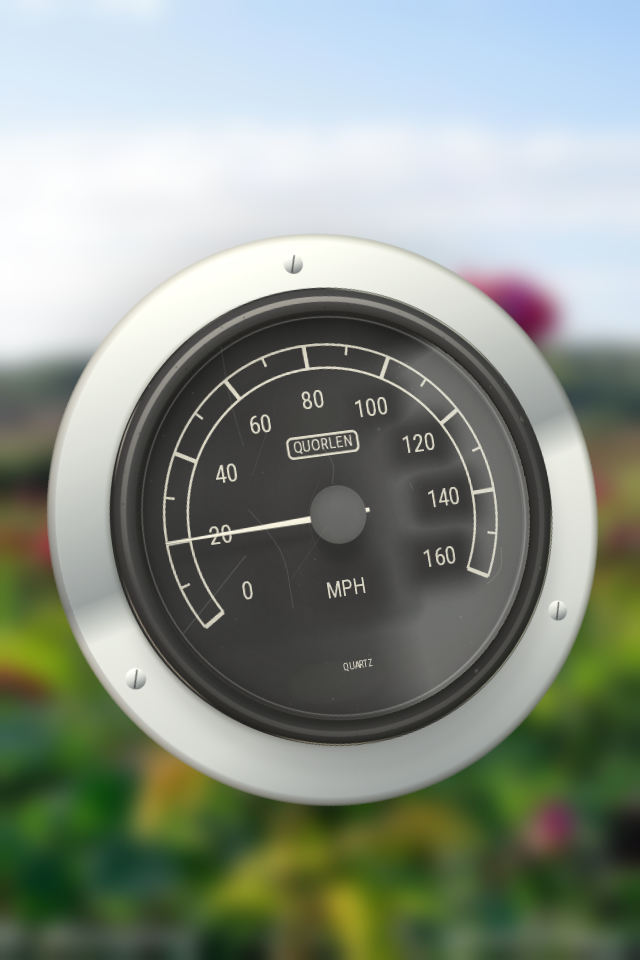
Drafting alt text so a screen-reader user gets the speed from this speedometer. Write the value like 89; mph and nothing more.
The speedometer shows 20; mph
